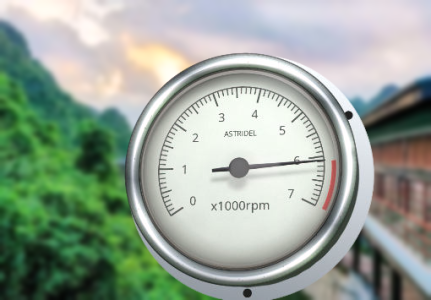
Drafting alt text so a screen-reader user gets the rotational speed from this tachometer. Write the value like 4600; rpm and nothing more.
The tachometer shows 6100; rpm
